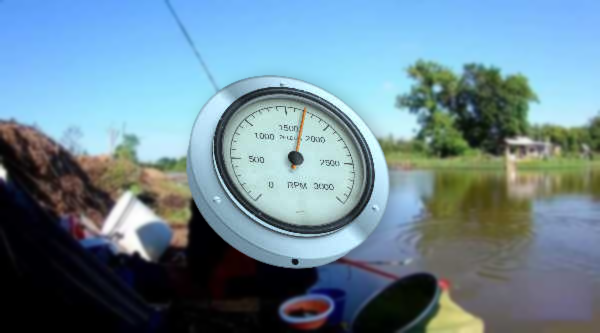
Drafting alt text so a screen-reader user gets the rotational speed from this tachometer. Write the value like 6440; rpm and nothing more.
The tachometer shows 1700; rpm
